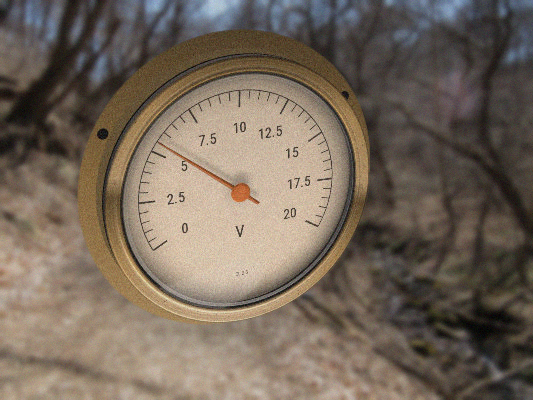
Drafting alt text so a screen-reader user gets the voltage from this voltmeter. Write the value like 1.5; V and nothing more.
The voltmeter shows 5.5; V
